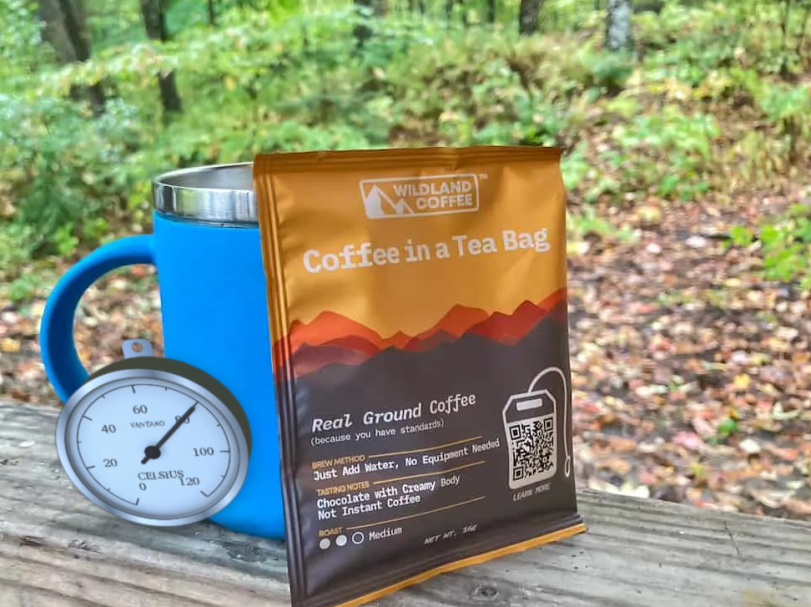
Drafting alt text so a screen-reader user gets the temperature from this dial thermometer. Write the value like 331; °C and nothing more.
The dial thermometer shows 80; °C
